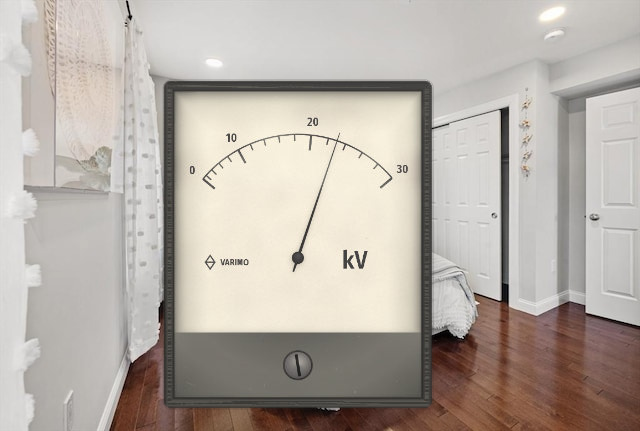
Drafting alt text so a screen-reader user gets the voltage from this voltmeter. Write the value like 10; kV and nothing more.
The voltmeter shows 23; kV
